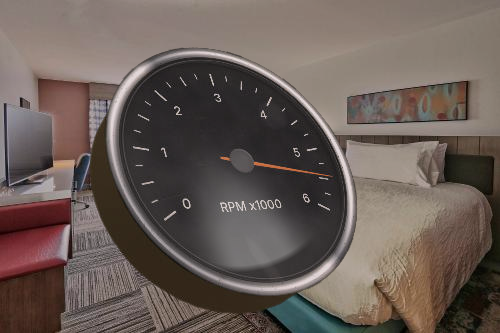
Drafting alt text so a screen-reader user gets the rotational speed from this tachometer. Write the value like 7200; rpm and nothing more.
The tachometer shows 5500; rpm
